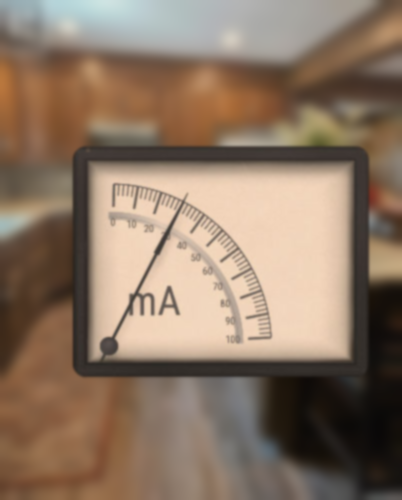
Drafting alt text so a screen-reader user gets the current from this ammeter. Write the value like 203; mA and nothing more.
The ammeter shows 30; mA
